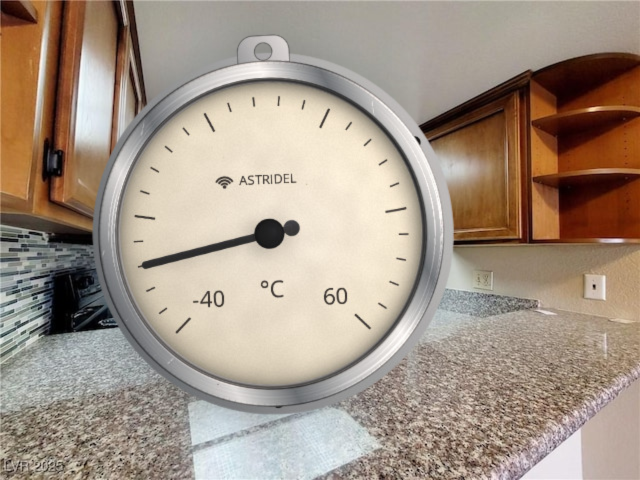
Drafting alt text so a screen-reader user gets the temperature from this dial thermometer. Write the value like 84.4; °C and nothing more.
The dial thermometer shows -28; °C
